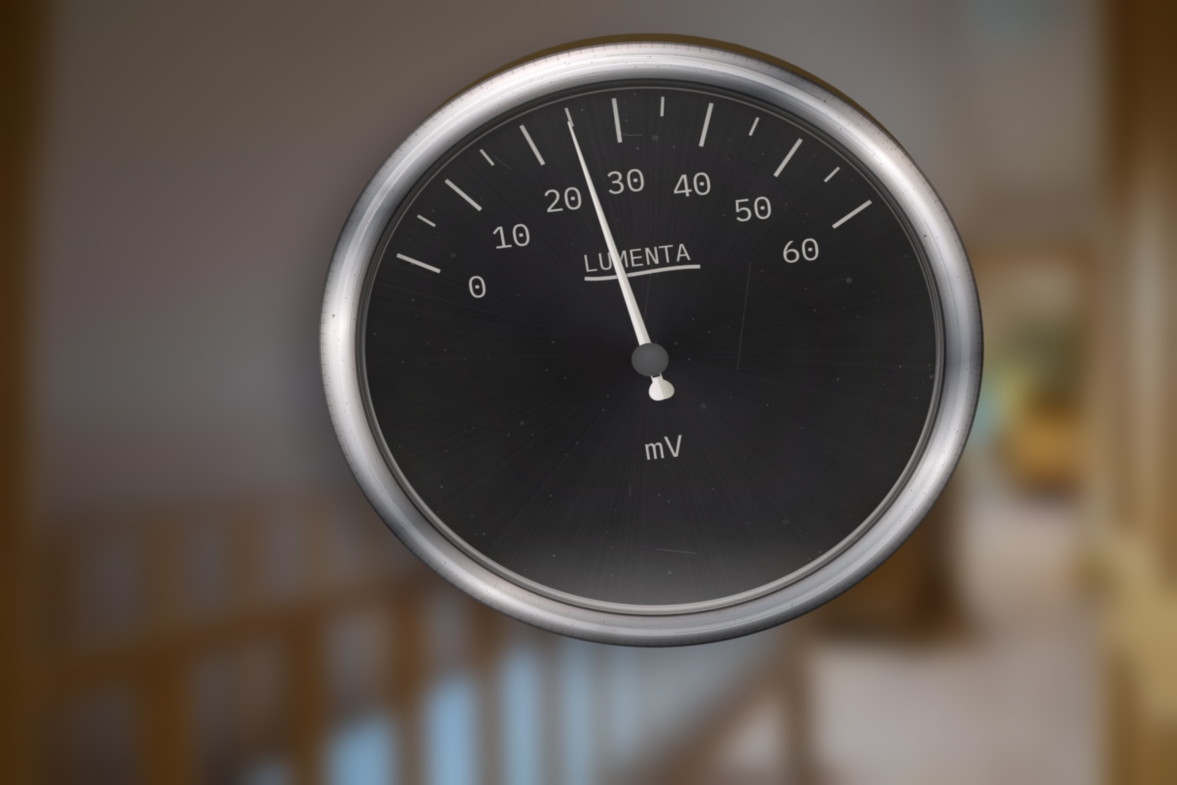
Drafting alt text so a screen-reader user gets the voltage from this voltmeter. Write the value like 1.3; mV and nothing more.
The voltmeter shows 25; mV
